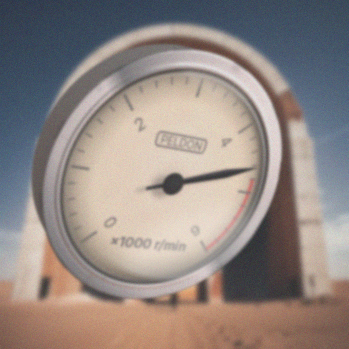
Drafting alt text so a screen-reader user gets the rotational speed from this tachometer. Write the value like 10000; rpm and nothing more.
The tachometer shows 4600; rpm
